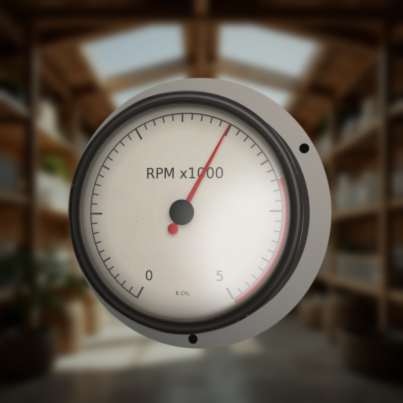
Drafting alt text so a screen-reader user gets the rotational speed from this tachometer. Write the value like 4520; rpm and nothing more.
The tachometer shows 3000; rpm
